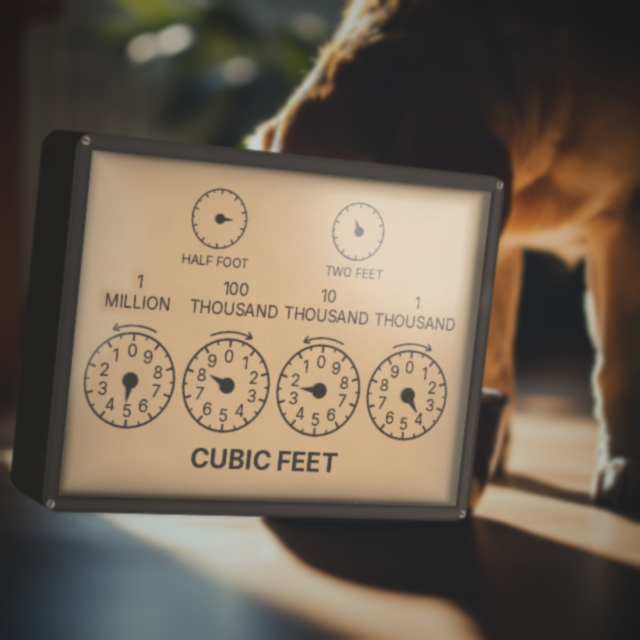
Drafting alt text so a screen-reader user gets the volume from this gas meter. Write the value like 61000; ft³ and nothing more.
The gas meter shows 482400; ft³
